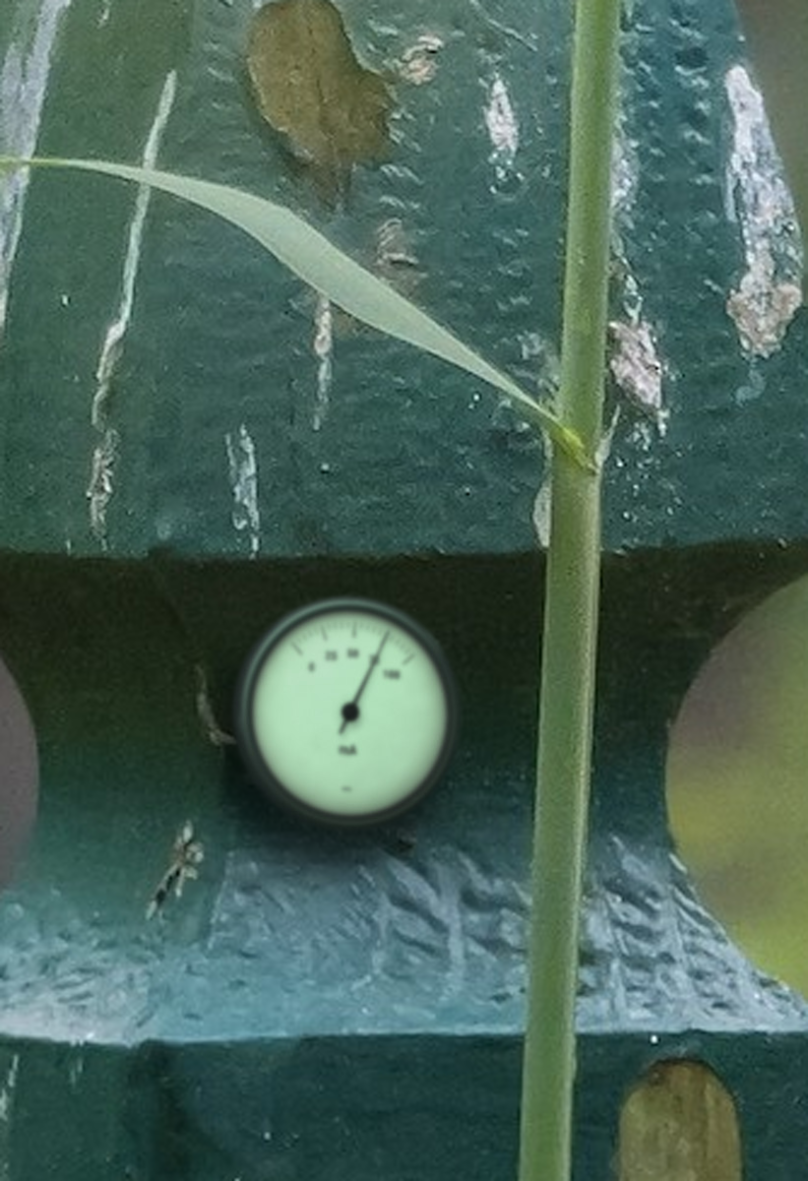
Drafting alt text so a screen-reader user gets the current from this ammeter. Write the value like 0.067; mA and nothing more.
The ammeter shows 75; mA
